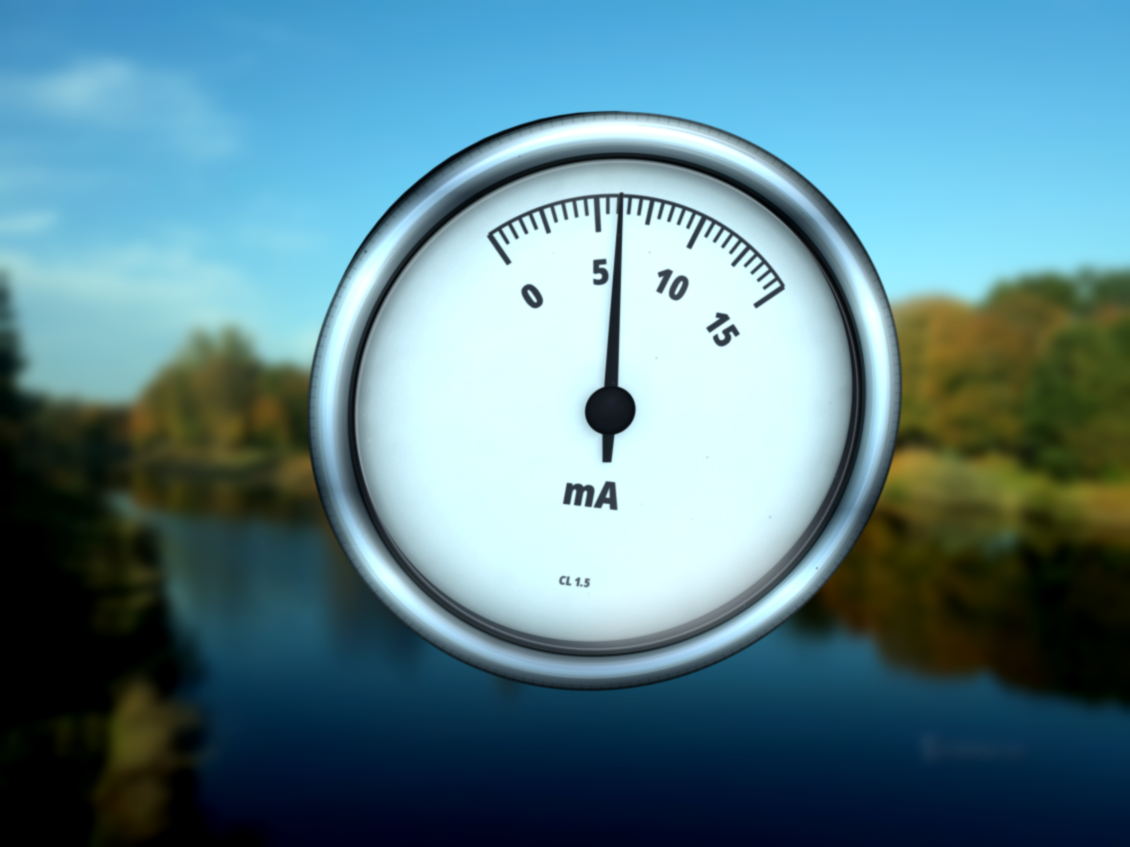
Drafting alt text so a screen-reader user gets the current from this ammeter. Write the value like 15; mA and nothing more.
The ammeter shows 6; mA
